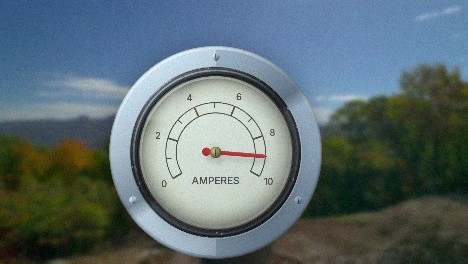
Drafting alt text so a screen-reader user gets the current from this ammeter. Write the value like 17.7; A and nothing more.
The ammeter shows 9; A
